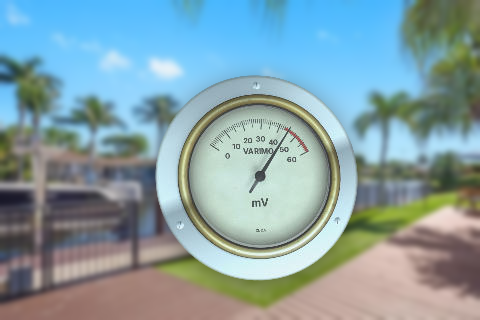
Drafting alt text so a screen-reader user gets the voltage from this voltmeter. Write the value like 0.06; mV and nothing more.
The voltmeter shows 45; mV
